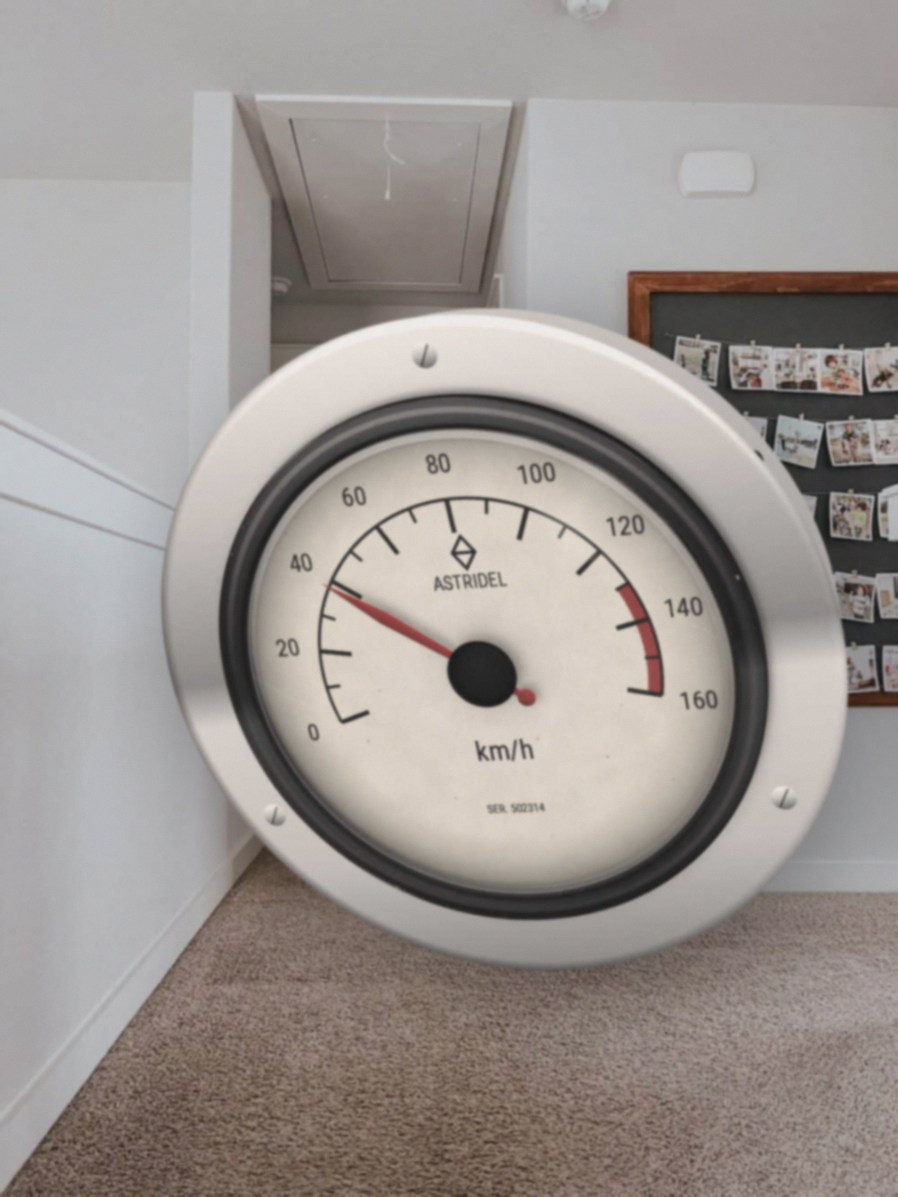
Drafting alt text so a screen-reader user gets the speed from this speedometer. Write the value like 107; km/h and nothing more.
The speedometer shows 40; km/h
